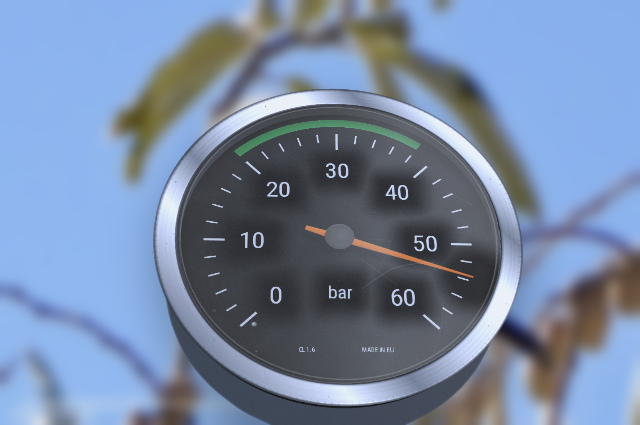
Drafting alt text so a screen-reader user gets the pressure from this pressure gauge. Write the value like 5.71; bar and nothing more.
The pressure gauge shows 54; bar
